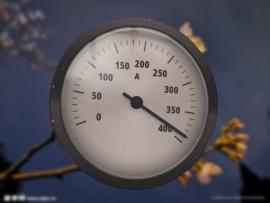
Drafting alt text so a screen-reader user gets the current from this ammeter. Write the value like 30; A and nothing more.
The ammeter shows 390; A
